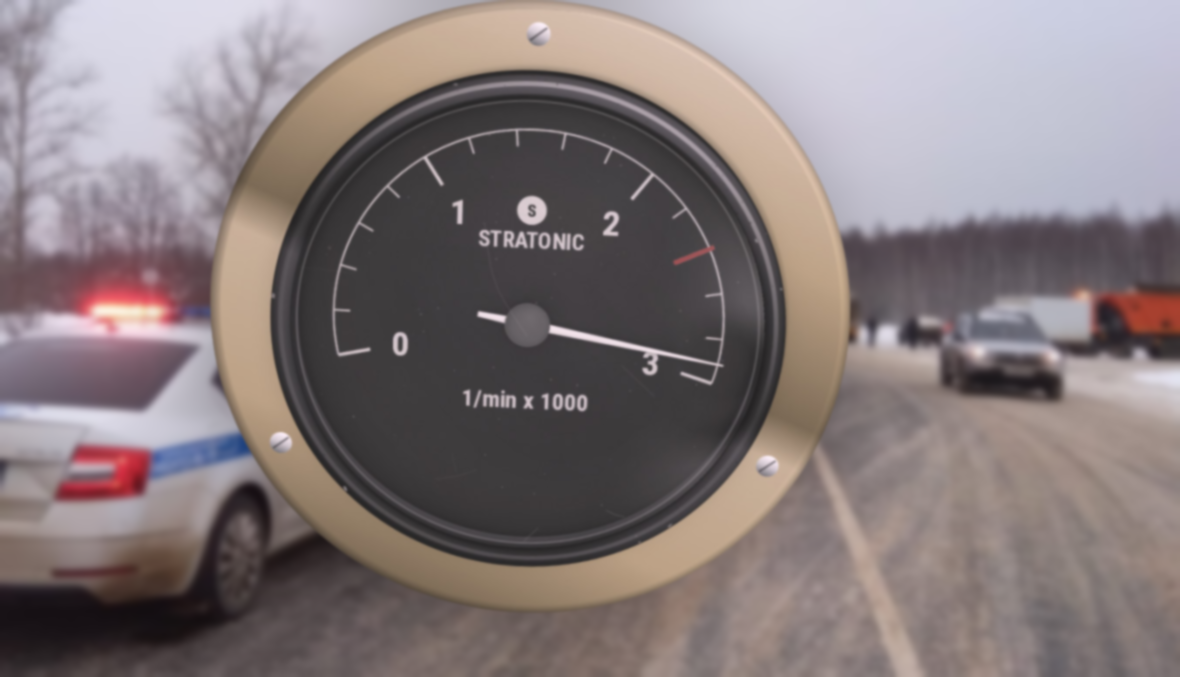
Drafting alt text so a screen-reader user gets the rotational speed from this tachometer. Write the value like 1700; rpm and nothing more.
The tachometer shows 2900; rpm
